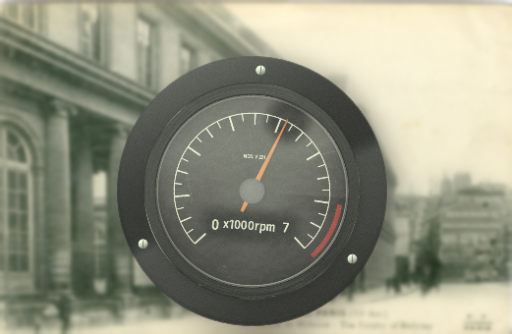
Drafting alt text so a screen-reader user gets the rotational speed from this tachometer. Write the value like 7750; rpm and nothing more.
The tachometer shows 4125; rpm
